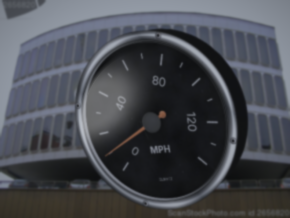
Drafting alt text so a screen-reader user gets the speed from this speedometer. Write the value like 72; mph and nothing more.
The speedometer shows 10; mph
